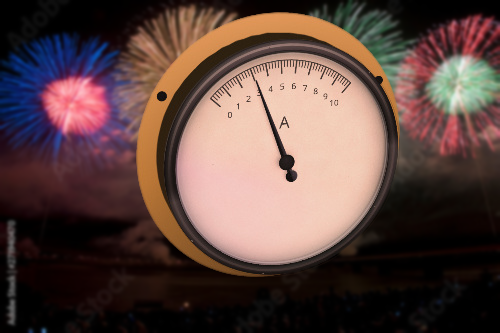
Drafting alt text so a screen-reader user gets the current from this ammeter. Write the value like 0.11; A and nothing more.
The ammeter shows 3; A
